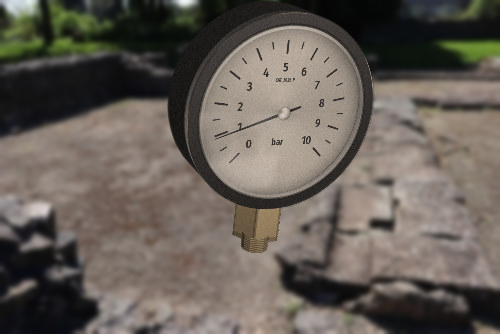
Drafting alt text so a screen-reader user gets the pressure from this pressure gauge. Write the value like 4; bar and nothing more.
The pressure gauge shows 1; bar
